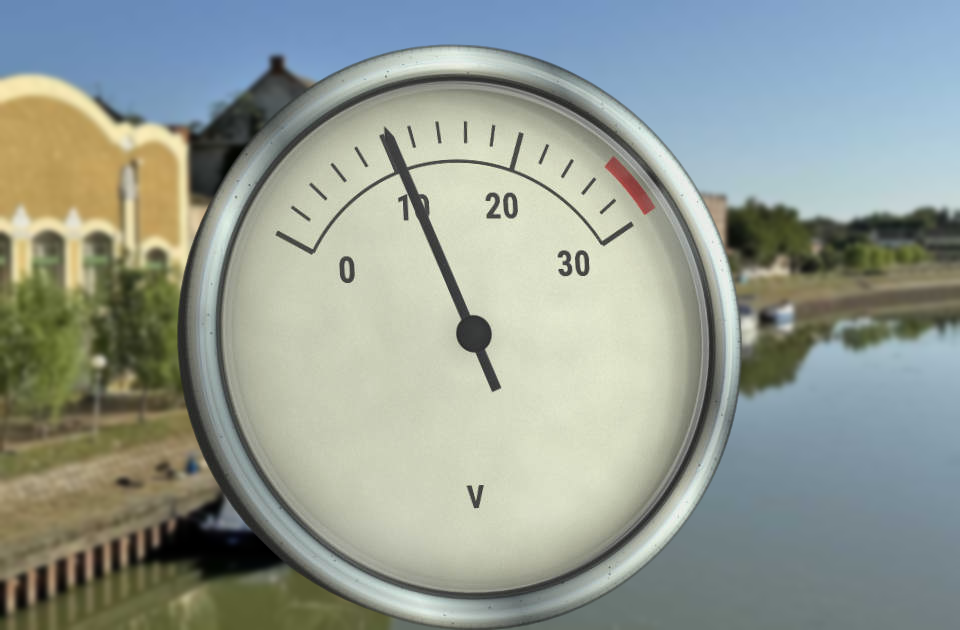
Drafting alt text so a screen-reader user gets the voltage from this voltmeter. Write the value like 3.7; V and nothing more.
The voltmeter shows 10; V
